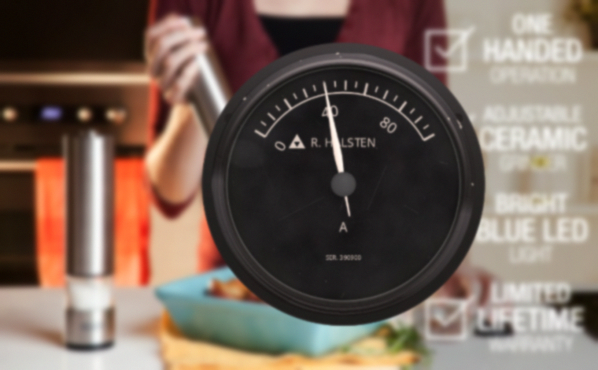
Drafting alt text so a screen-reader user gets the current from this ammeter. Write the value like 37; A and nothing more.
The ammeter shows 40; A
